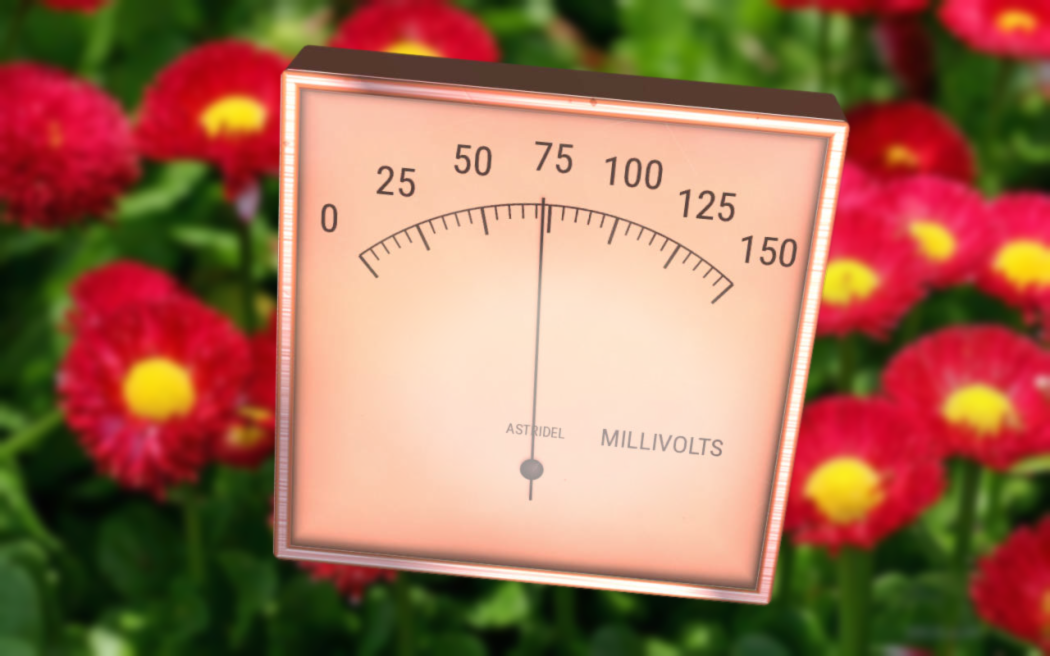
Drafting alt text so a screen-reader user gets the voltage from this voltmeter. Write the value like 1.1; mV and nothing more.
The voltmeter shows 72.5; mV
